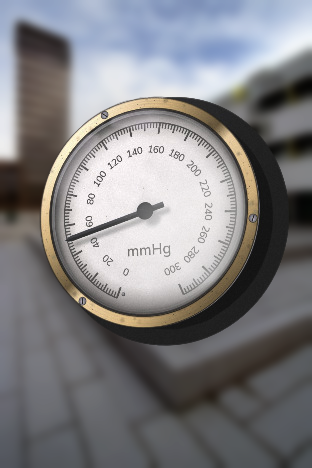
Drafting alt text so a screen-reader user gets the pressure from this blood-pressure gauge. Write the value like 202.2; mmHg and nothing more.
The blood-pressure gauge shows 50; mmHg
